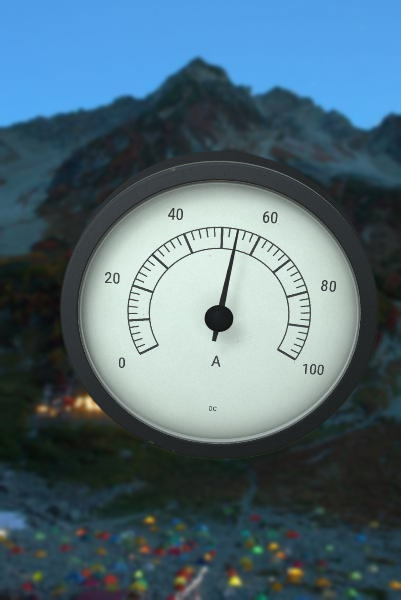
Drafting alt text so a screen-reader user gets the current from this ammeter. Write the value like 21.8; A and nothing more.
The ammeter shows 54; A
